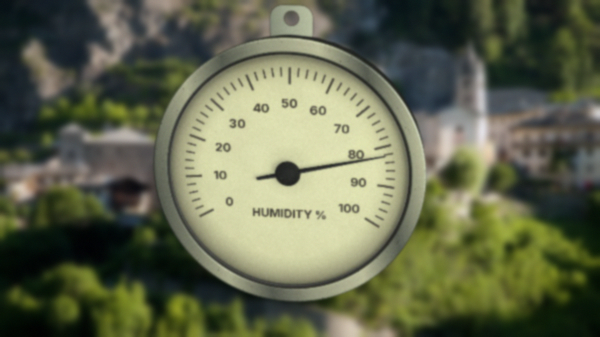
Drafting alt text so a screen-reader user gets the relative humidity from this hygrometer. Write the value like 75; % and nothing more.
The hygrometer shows 82; %
